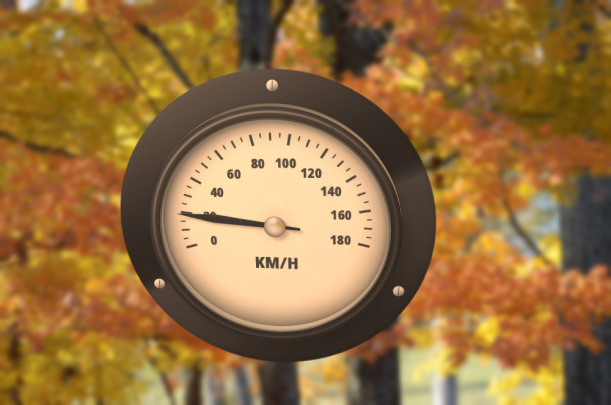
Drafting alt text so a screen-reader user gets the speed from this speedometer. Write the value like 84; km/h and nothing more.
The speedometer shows 20; km/h
